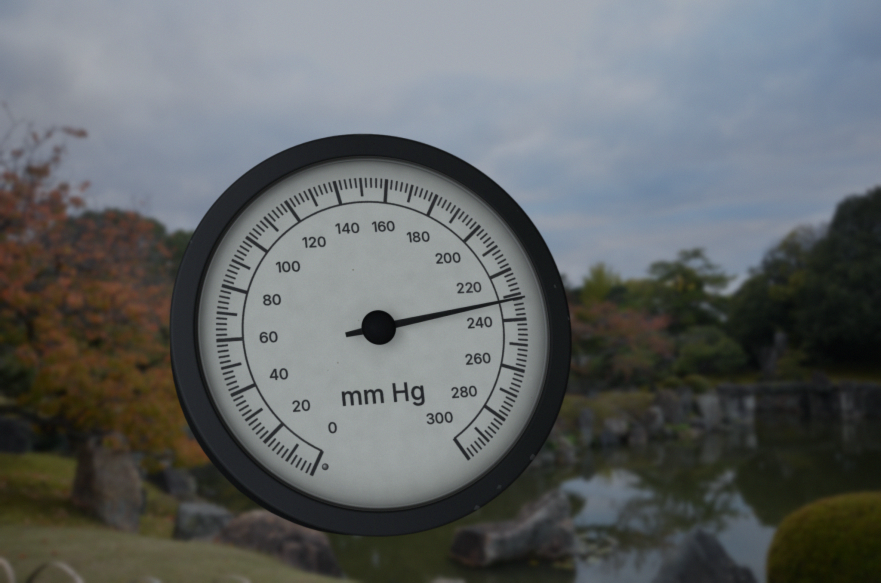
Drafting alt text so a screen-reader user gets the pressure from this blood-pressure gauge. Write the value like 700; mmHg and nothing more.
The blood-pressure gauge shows 232; mmHg
